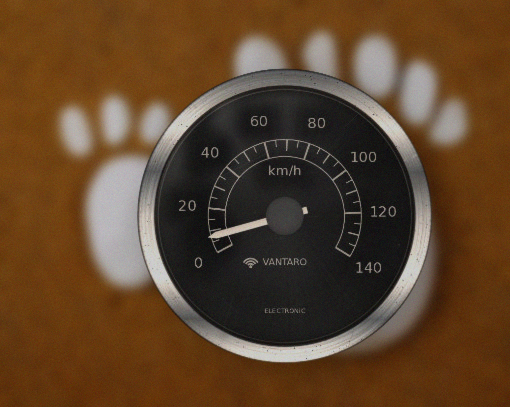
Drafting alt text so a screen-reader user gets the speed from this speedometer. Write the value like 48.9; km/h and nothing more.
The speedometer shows 7.5; km/h
